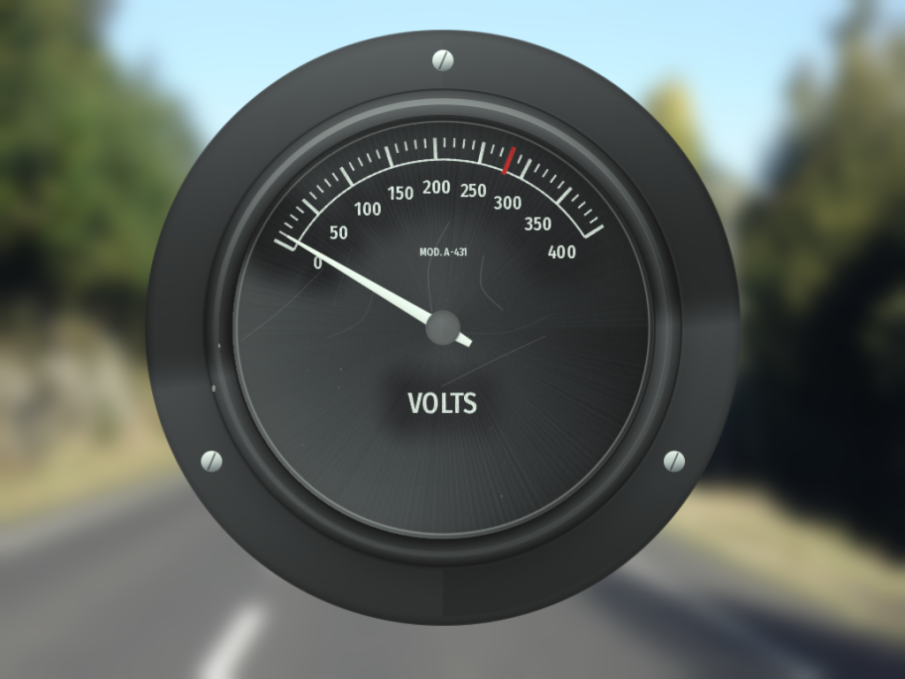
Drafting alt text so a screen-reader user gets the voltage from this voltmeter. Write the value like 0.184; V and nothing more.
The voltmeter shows 10; V
